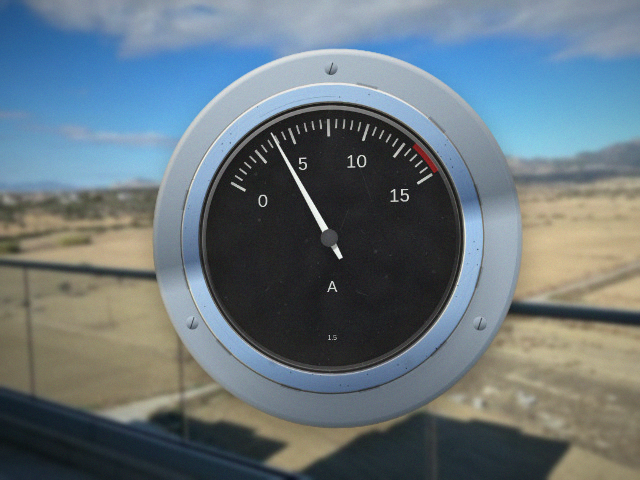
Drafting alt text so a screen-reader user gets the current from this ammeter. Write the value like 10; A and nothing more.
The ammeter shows 4; A
